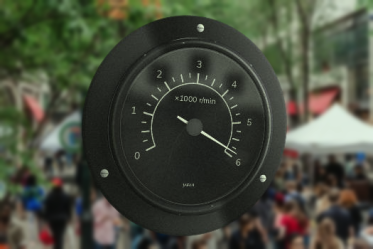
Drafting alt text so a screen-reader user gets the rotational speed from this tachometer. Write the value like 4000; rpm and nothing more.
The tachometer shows 5875; rpm
